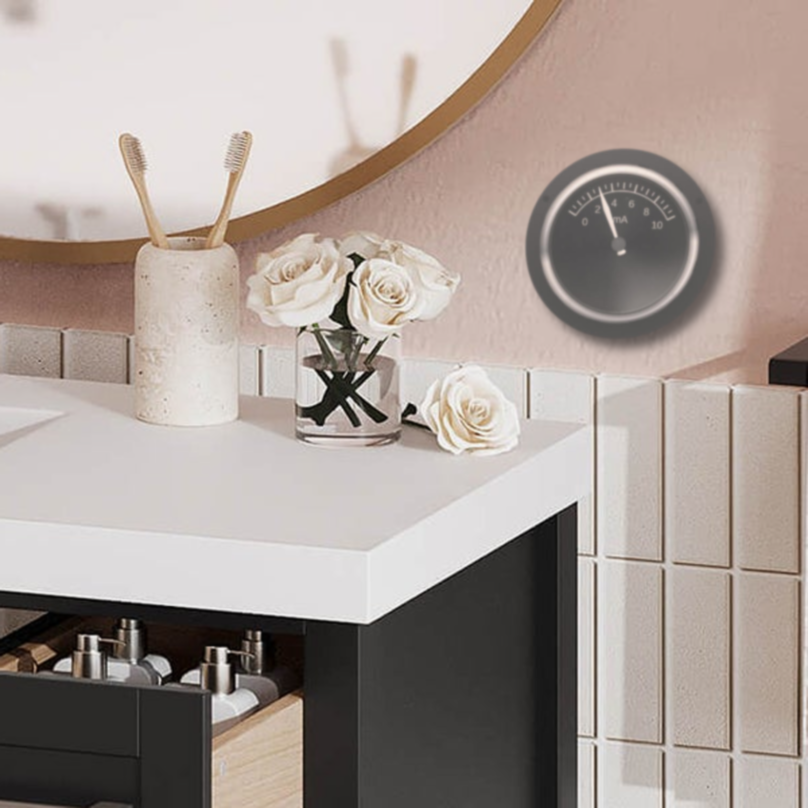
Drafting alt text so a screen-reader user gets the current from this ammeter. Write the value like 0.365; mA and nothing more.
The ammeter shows 3; mA
